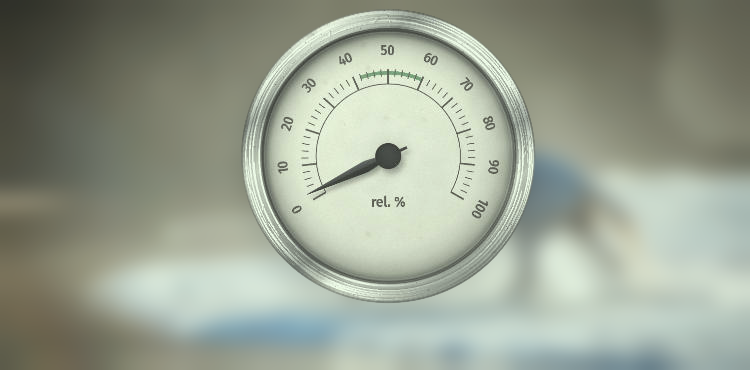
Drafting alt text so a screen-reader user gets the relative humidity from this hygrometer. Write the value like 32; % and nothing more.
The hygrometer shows 2; %
